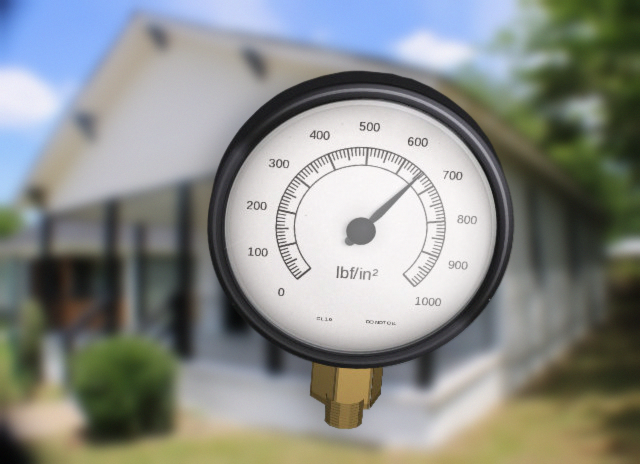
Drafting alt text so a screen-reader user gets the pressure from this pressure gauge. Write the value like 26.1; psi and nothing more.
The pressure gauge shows 650; psi
